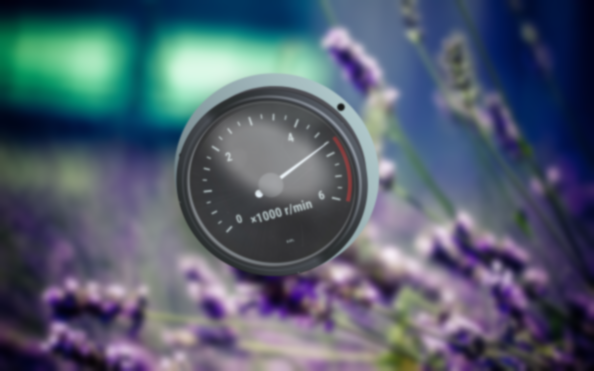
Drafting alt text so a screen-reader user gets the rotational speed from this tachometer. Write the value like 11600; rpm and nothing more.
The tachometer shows 4750; rpm
